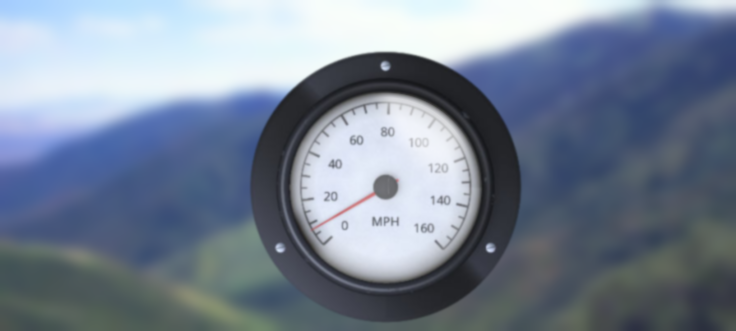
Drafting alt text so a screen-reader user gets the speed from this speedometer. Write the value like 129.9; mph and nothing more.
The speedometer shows 7.5; mph
